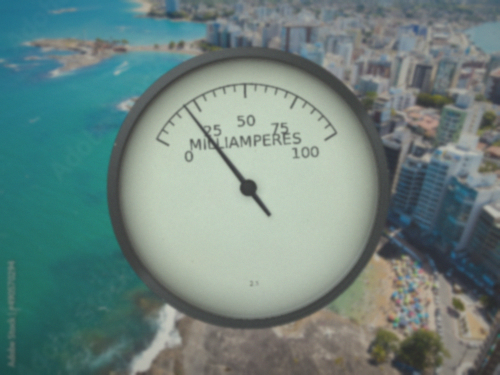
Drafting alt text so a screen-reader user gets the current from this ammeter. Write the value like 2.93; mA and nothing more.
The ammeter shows 20; mA
